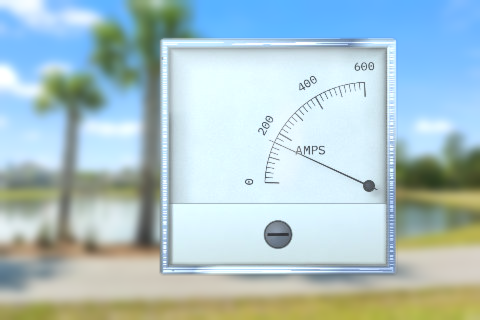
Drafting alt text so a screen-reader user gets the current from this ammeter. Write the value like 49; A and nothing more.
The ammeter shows 160; A
